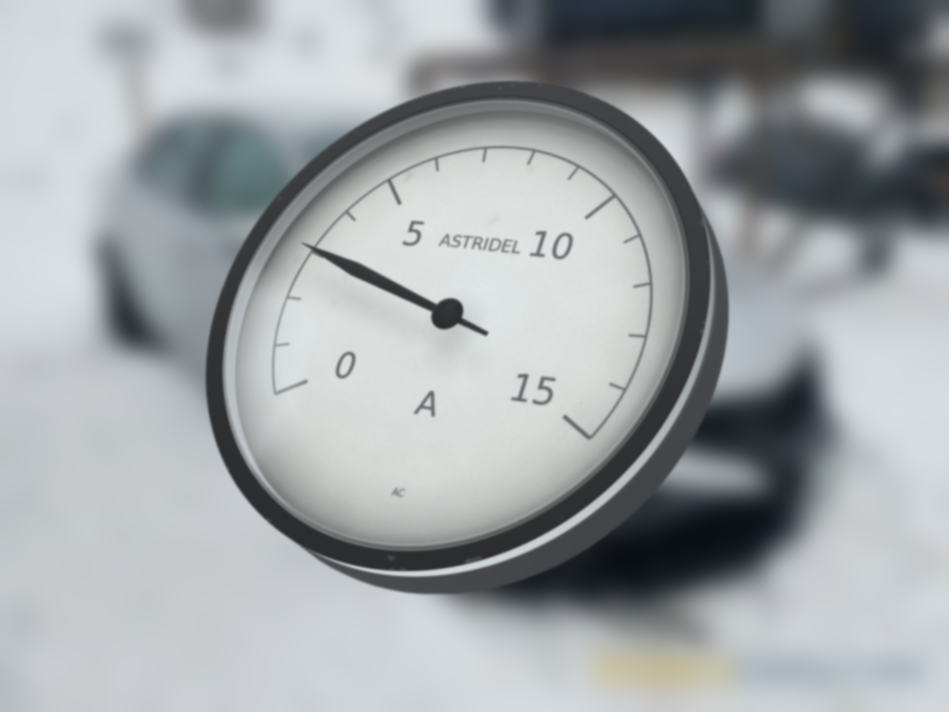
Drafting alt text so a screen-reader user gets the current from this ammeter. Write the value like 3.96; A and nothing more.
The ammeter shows 3; A
